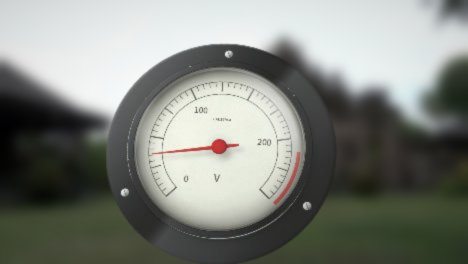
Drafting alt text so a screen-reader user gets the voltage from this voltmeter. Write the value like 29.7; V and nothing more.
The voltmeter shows 35; V
